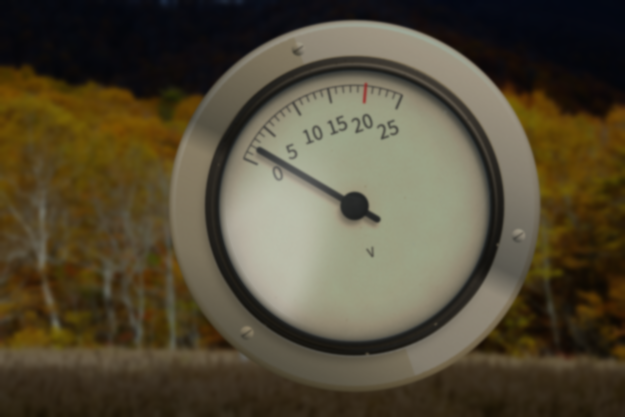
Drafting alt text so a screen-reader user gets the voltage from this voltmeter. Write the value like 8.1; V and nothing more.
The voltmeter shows 2; V
